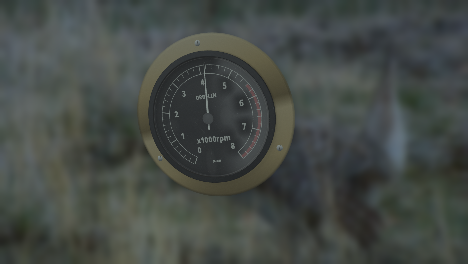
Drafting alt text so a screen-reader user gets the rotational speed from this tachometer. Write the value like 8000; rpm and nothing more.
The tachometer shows 4200; rpm
